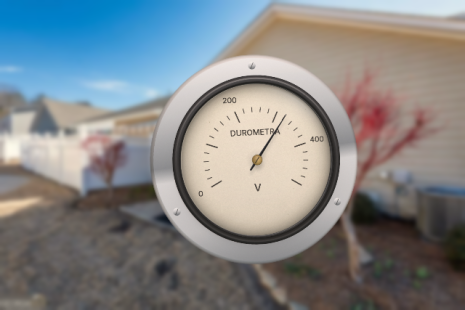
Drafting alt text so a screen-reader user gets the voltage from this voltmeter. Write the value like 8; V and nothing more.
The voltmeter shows 320; V
